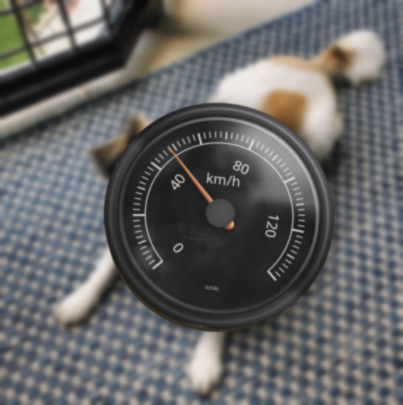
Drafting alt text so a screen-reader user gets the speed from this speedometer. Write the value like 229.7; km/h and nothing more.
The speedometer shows 48; km/h
